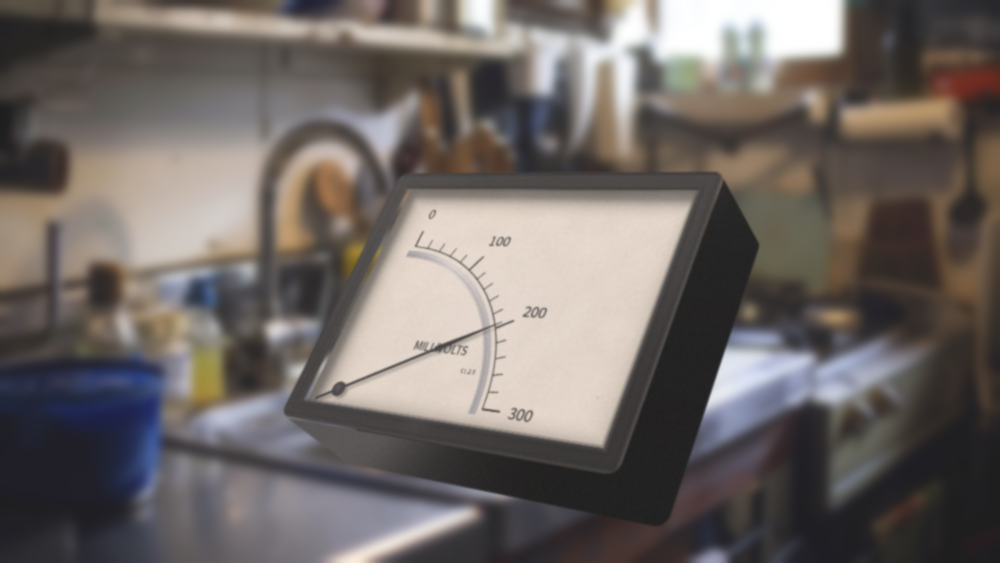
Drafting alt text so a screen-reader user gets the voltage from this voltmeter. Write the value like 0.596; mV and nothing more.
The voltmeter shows 200; mV
